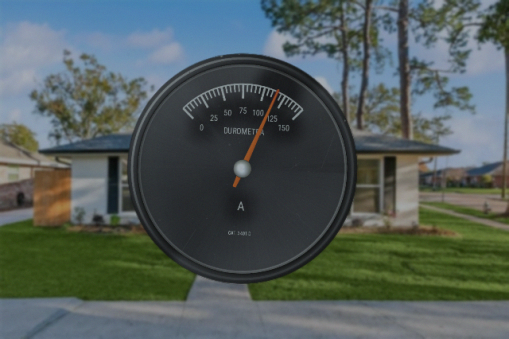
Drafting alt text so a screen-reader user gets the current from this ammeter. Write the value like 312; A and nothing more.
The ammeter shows 115; A
